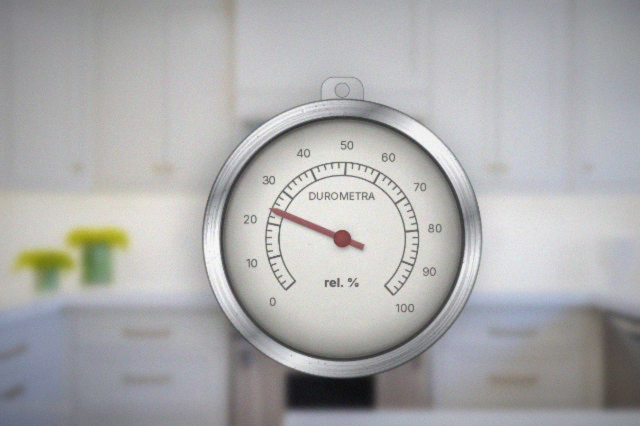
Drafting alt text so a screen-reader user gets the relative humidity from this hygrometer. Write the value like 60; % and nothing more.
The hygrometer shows 24; %
